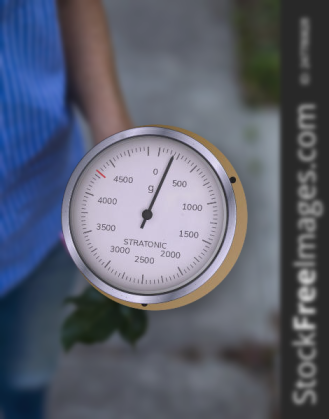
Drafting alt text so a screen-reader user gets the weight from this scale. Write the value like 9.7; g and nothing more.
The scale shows 200; g
